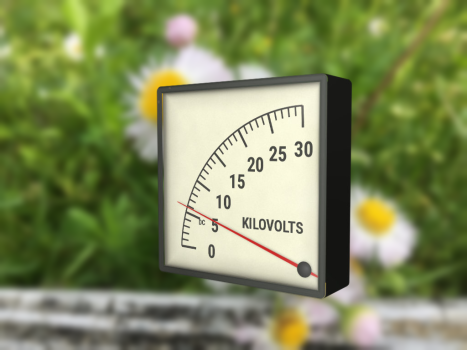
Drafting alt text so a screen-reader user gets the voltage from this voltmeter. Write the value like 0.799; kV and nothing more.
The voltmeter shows 6; kV
